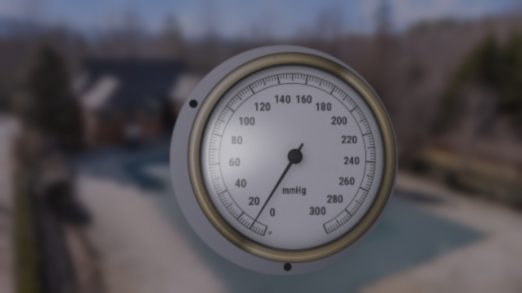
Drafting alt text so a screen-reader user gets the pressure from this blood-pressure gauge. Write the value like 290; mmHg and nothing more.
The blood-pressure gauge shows 10; mmHg
